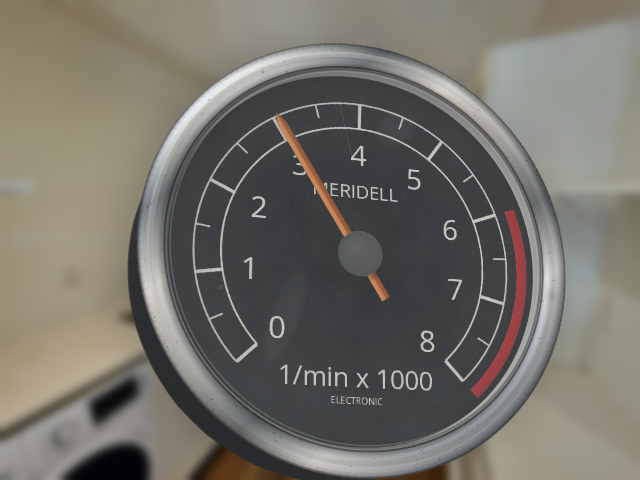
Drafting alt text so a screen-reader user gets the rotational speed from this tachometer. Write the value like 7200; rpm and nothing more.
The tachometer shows 3000; rpm
